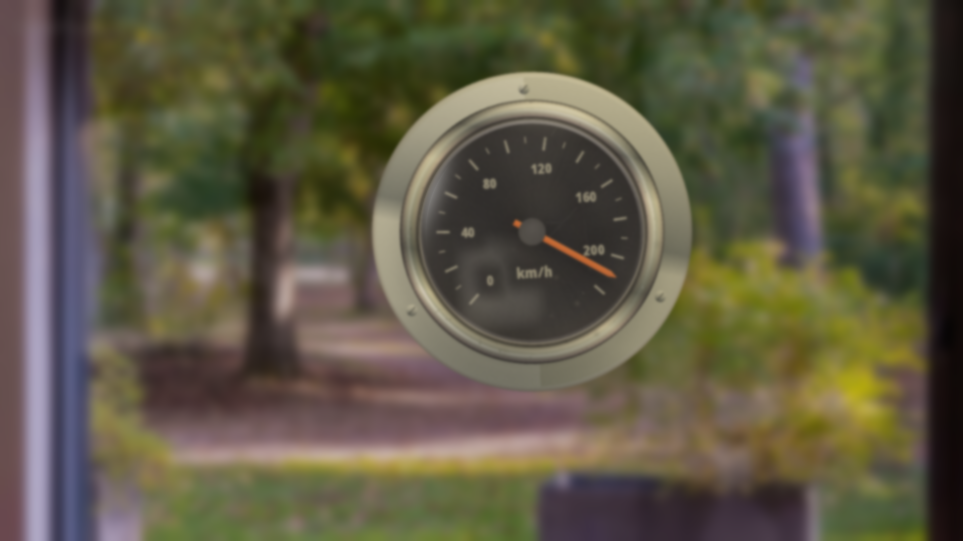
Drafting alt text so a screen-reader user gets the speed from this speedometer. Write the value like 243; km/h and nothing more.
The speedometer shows 210; km/h
